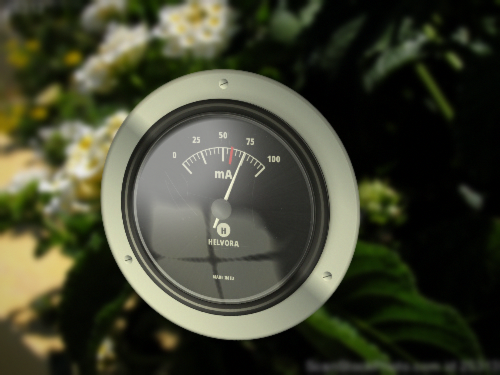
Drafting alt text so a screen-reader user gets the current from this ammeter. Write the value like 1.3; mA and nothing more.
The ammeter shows 75; mA
